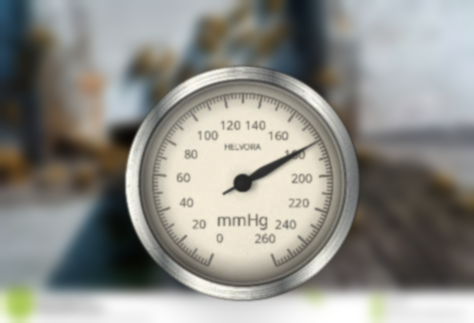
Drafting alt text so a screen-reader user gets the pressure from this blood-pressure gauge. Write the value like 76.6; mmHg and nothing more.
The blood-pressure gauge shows 180; mmHg
